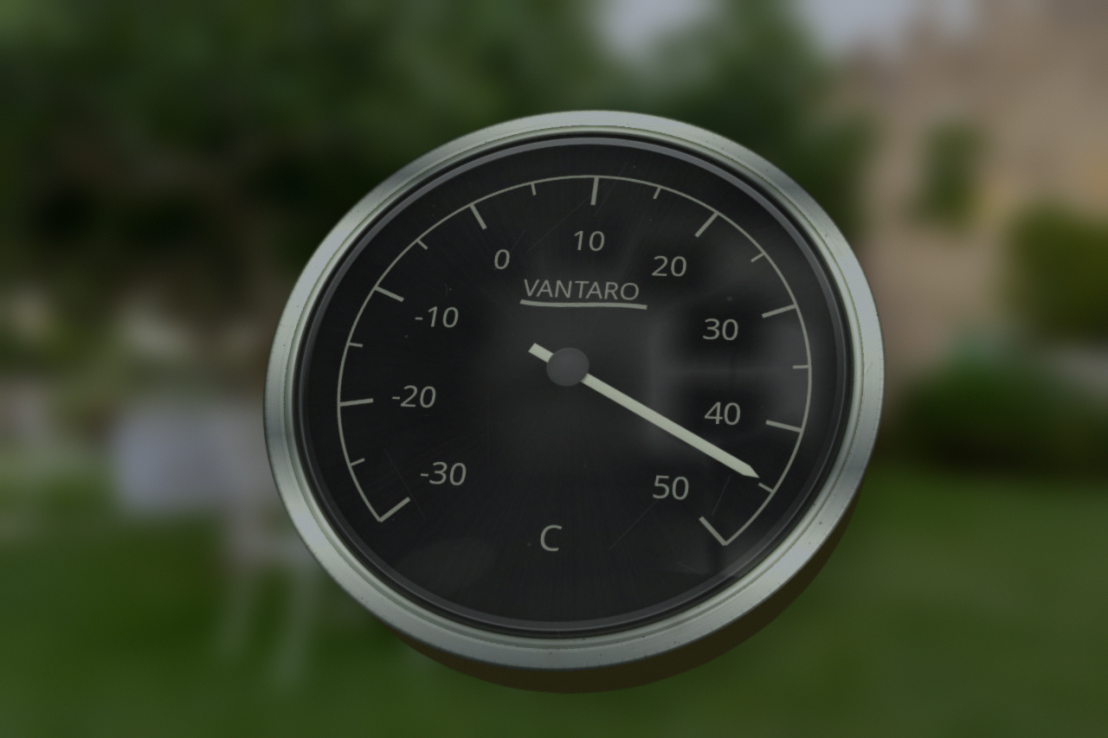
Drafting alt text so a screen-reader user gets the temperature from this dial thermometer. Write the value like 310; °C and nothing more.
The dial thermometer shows 45; °C
